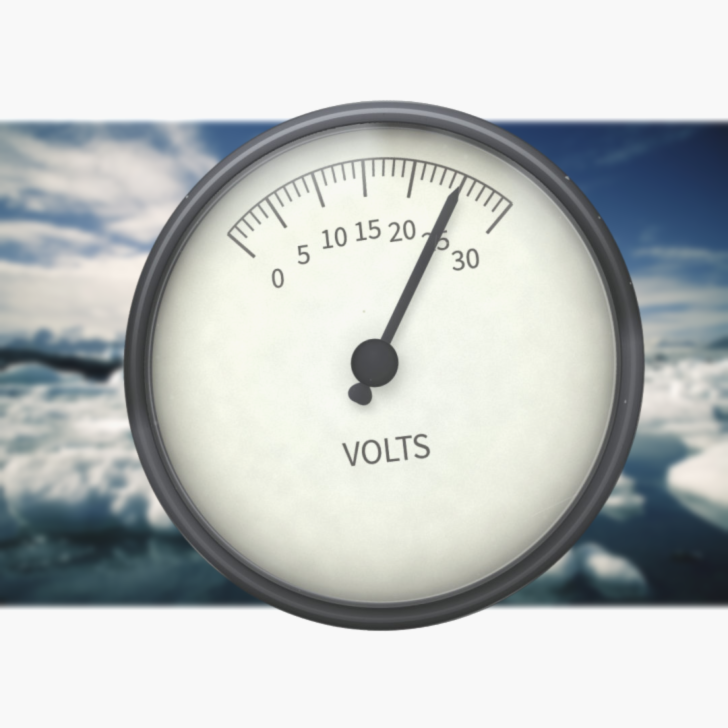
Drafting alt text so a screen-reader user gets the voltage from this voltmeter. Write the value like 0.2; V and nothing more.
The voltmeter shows 25; V
